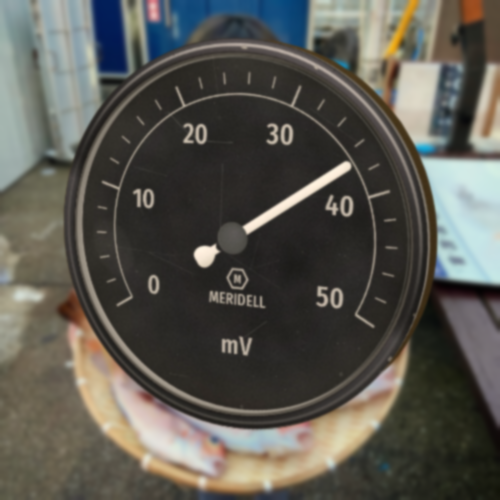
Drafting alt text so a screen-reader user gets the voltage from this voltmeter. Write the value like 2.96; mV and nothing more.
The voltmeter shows 37; mV
